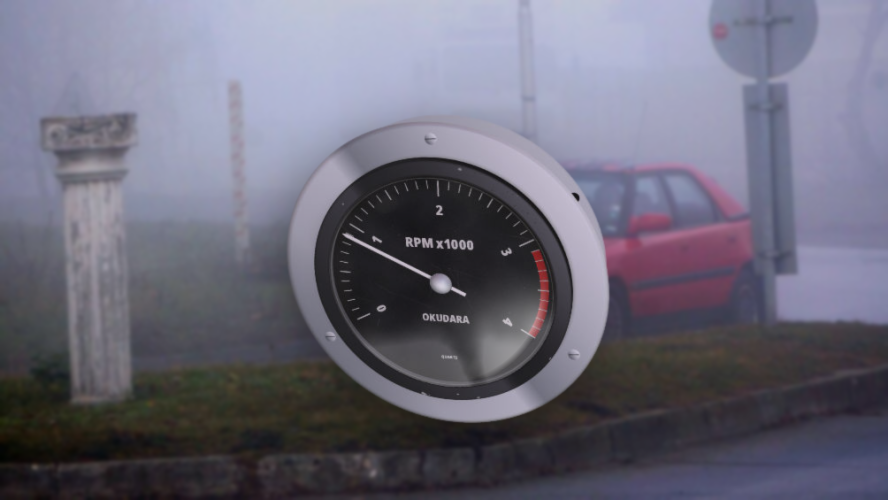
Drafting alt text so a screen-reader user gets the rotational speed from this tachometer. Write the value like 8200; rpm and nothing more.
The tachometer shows 900; rpm
